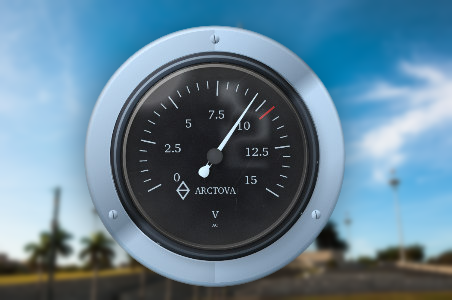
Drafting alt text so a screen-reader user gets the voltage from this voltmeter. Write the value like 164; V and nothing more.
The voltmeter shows 9.5; V
